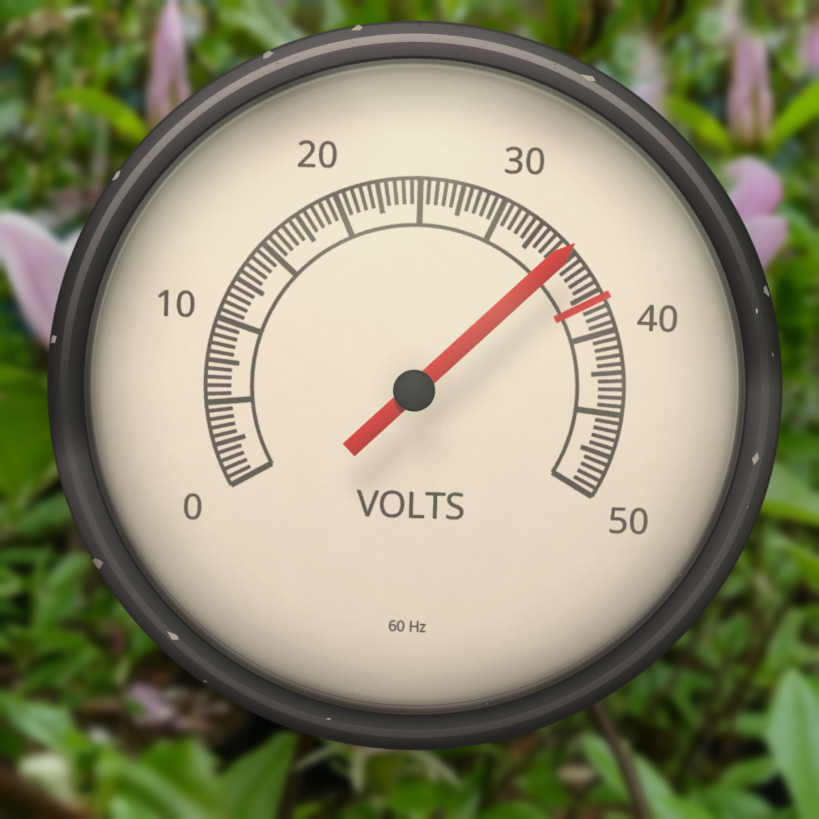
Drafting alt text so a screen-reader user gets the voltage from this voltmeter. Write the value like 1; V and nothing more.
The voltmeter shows 34.5; V
